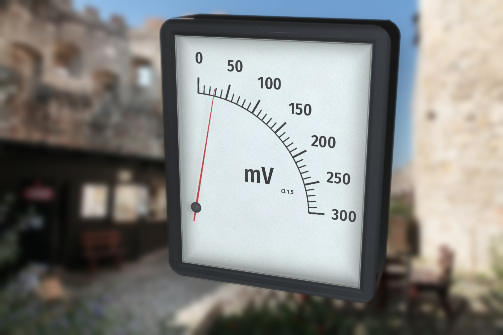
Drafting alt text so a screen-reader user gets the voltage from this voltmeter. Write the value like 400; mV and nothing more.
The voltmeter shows 30; mV
